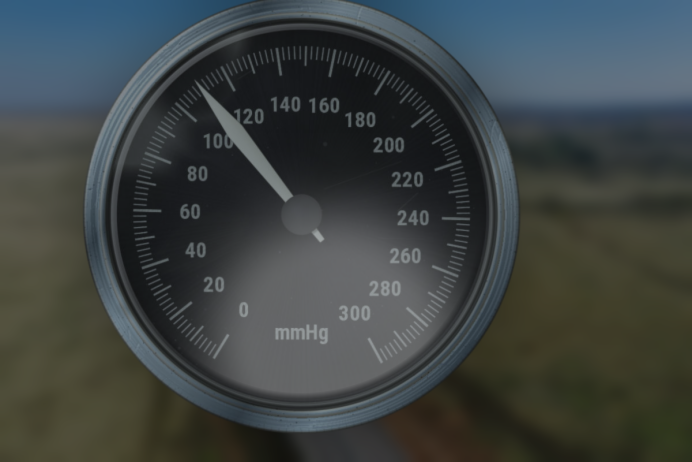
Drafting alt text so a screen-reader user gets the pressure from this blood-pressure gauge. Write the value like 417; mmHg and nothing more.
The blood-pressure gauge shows 110; mmHg
